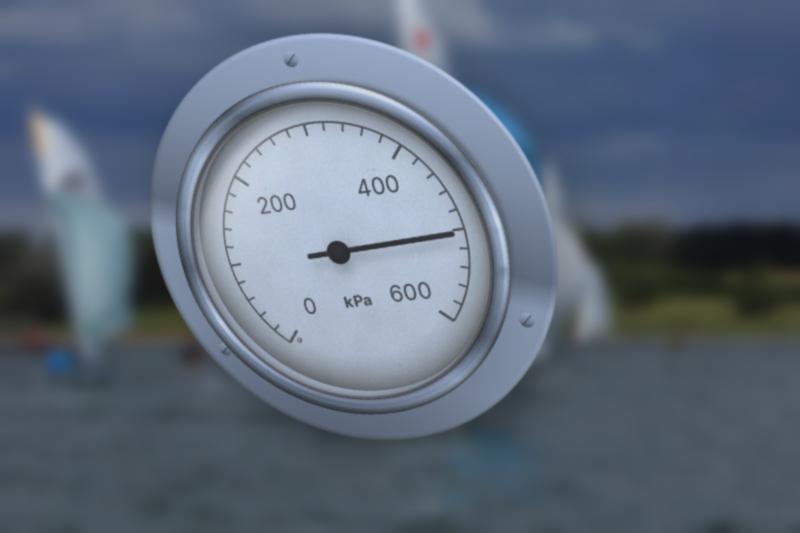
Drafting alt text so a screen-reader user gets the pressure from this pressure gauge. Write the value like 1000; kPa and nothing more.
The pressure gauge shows 500; kPa
